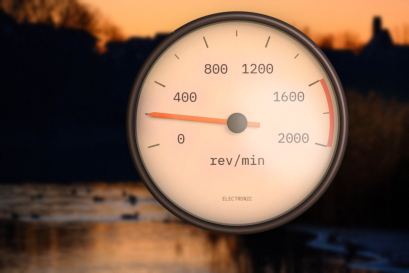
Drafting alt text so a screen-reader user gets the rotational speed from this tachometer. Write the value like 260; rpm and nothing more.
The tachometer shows 200; rpm
